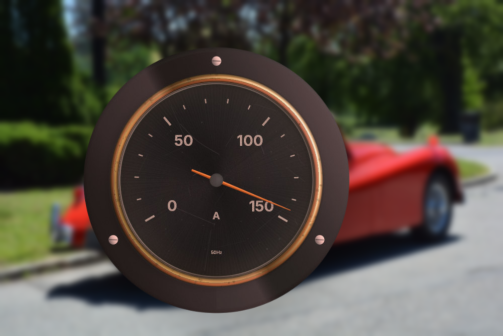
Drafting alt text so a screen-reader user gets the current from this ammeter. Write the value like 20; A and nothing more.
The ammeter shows 145; A
